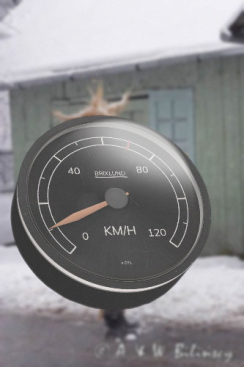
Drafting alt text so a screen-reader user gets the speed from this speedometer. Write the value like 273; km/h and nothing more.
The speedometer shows 10; km/h
